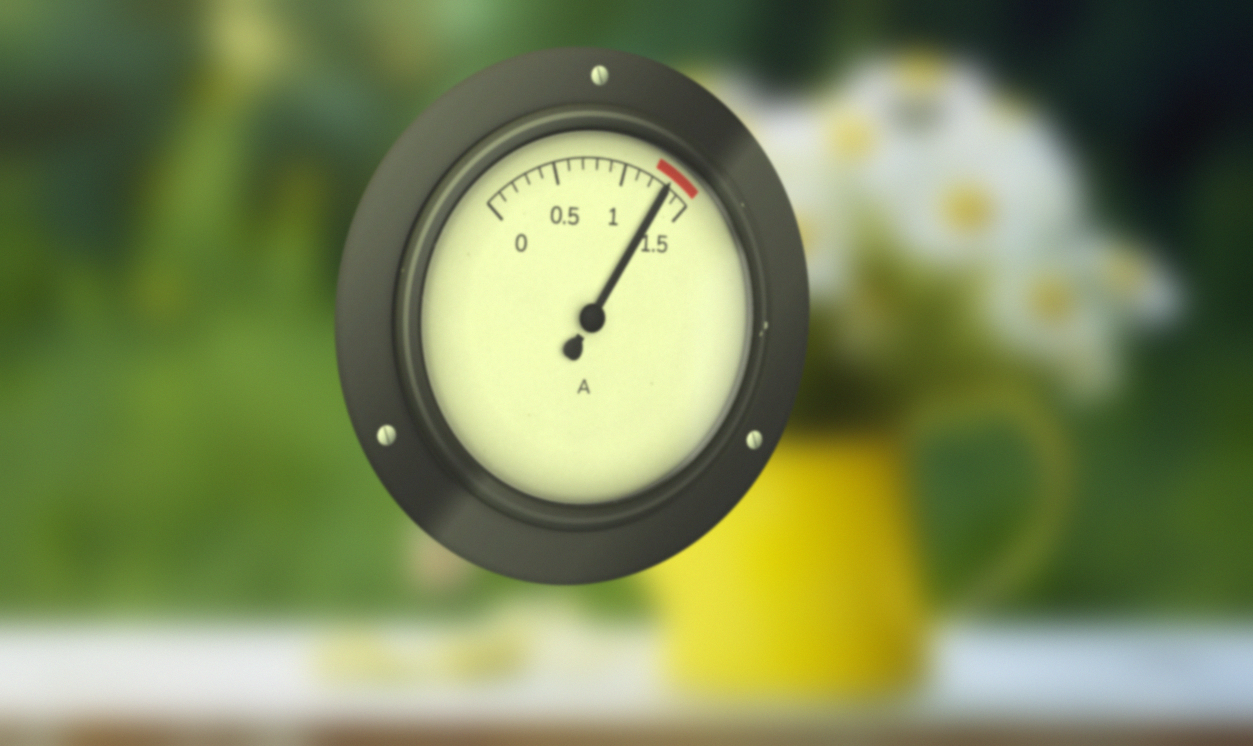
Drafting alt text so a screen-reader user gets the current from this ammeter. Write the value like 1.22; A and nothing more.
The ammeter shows 1.3; A
